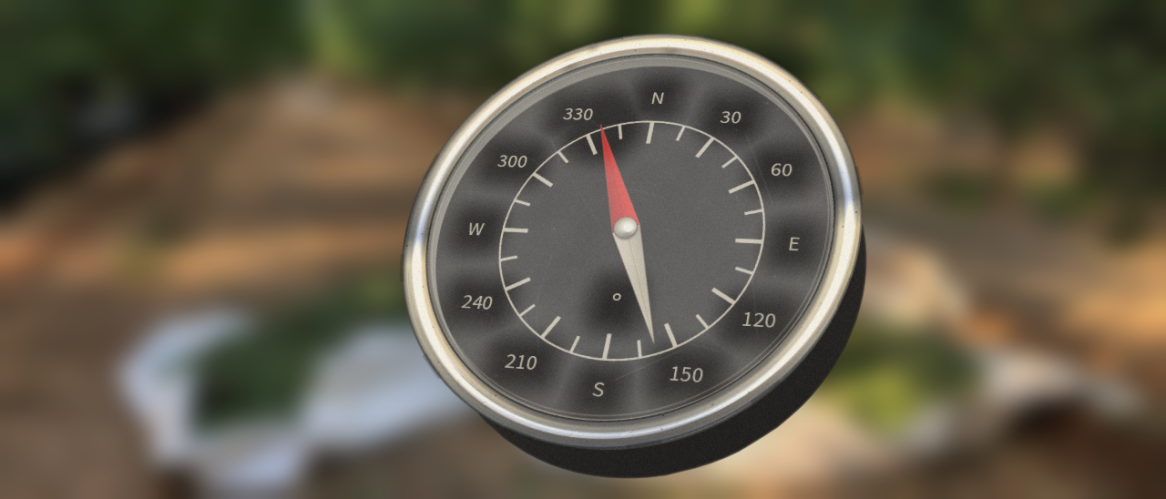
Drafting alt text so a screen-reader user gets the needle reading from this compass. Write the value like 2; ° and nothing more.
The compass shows 337.5; °
